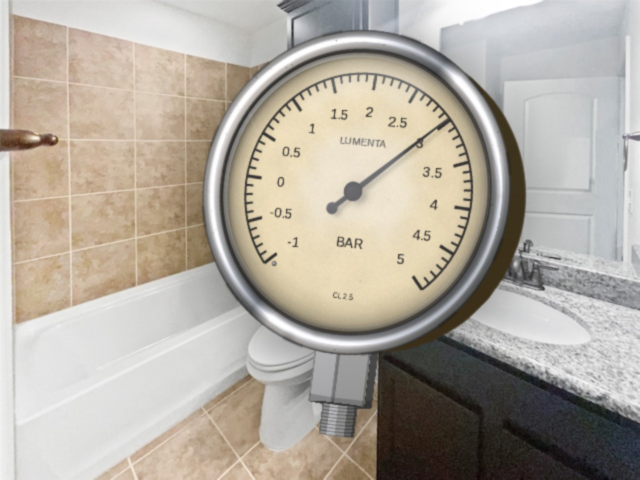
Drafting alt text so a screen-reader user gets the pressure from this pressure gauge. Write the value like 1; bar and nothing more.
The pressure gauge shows 3; bar
